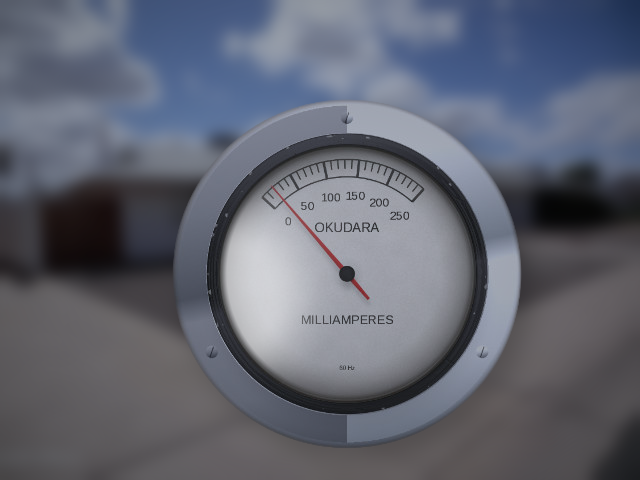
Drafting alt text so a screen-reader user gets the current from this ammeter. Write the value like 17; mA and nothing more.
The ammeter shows 20; mA
